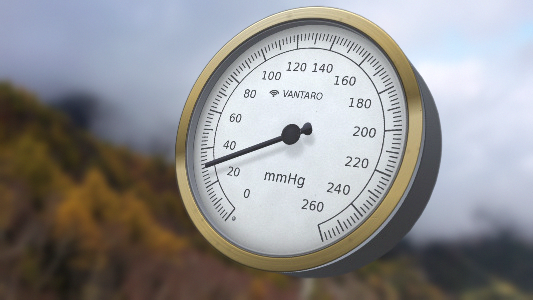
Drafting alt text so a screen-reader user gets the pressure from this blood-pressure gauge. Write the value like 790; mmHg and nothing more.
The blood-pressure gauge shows 30; mmHg
